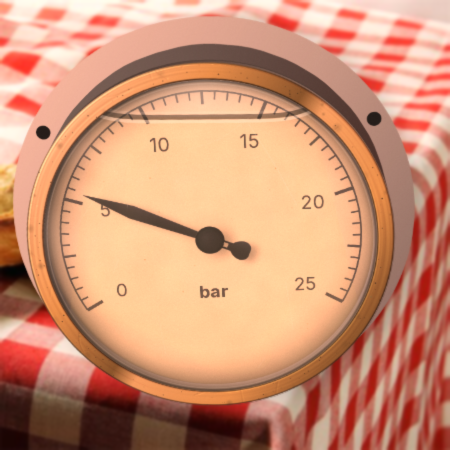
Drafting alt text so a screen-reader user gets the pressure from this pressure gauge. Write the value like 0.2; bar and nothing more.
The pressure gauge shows 5.5; bar
